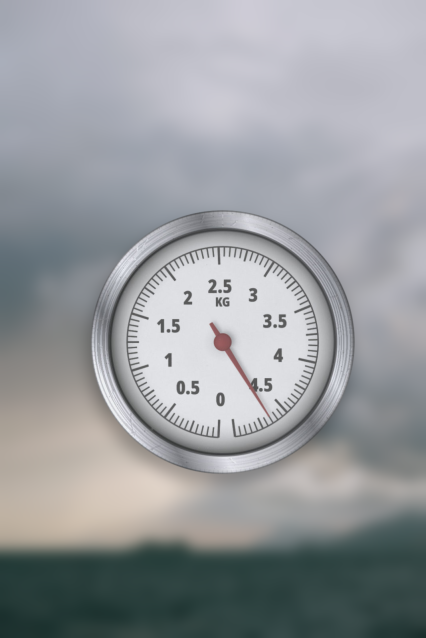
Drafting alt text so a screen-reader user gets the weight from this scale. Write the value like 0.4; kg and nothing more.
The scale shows 4.65; kg
